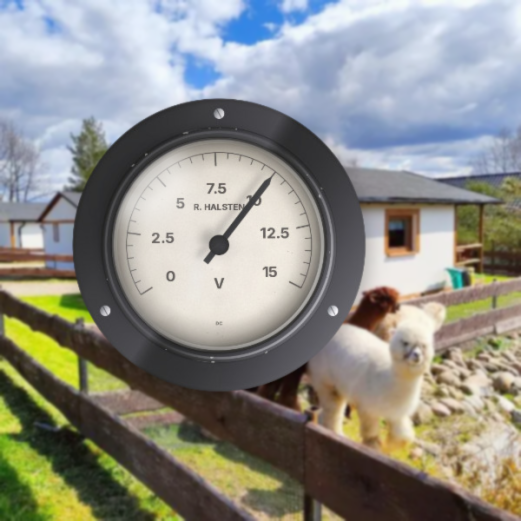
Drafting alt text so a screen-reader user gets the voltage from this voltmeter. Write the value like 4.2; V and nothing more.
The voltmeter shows 10; V
